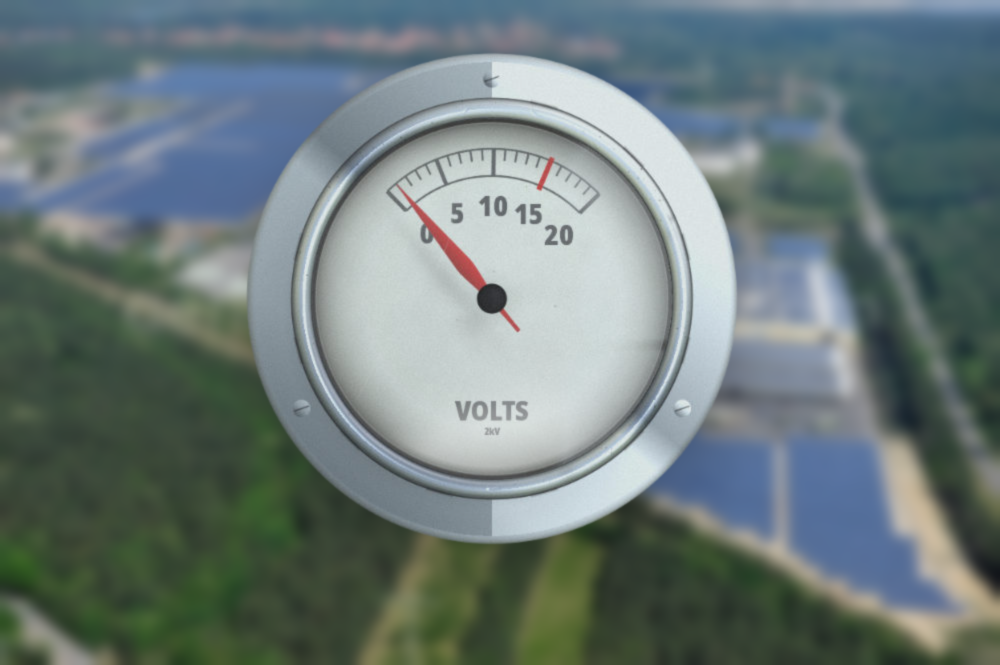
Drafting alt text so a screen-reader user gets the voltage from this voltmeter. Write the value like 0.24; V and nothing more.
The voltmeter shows 1; V
